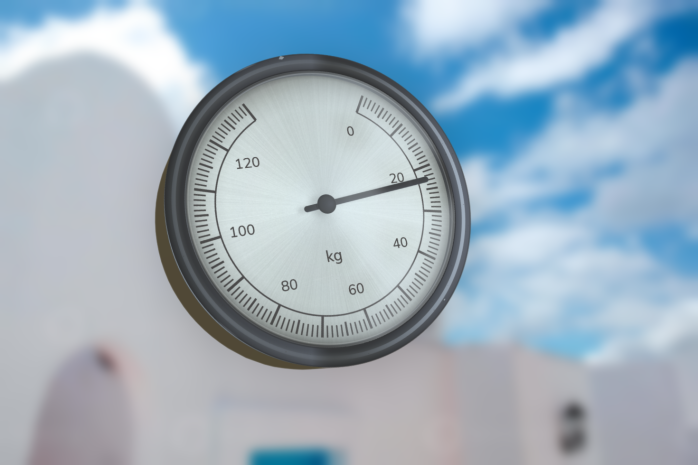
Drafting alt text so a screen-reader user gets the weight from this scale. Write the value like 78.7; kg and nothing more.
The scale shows 23; kg
